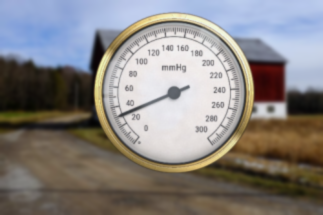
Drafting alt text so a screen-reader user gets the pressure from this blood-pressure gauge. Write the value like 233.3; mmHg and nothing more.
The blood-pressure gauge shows 30; mmHg
